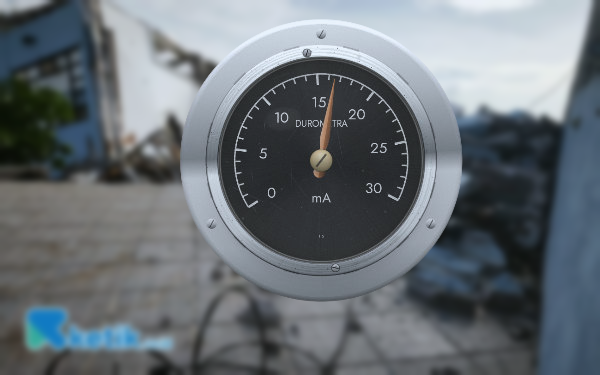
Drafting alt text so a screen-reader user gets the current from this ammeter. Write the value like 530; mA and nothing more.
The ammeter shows 16.5; mA
